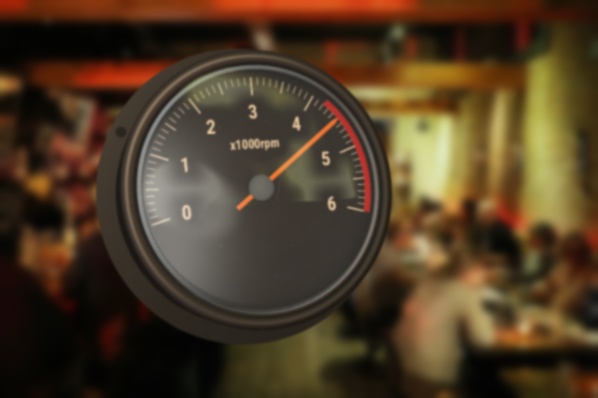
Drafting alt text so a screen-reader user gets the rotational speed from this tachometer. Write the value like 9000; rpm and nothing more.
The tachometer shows 4500; rpm
